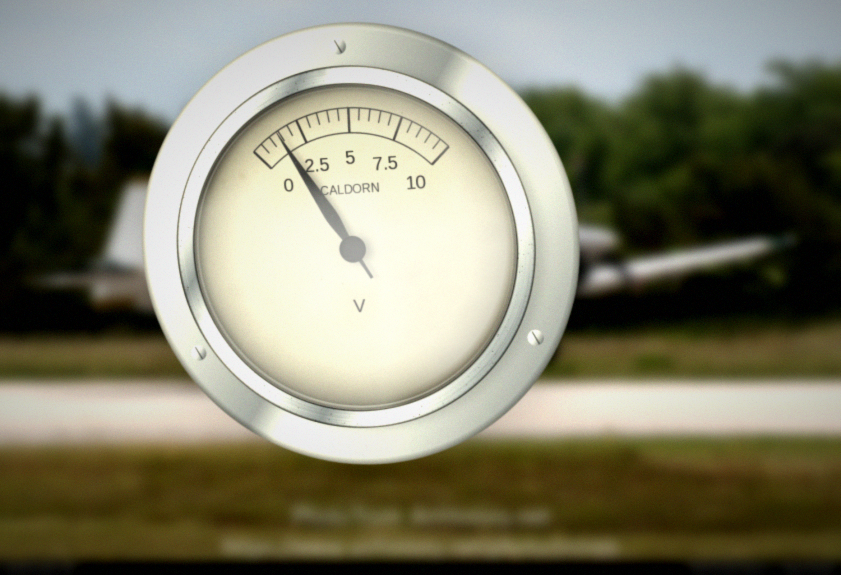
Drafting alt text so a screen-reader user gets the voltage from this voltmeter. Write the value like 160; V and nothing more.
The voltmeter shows 1.5; V
